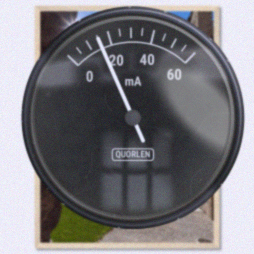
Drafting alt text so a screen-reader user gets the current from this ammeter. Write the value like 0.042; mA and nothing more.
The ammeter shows 15; mA
